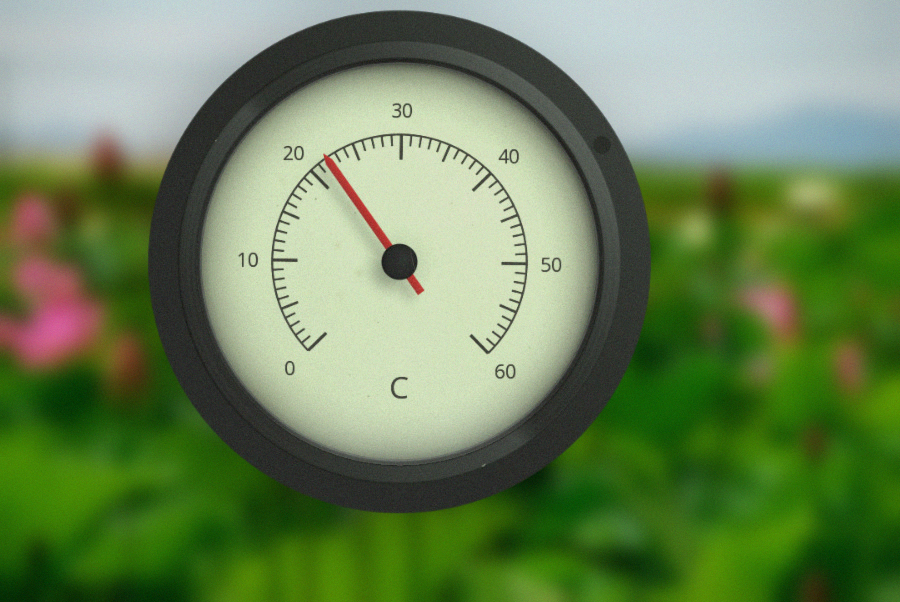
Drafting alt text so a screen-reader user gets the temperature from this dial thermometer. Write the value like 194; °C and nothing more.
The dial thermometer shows 22; °C
